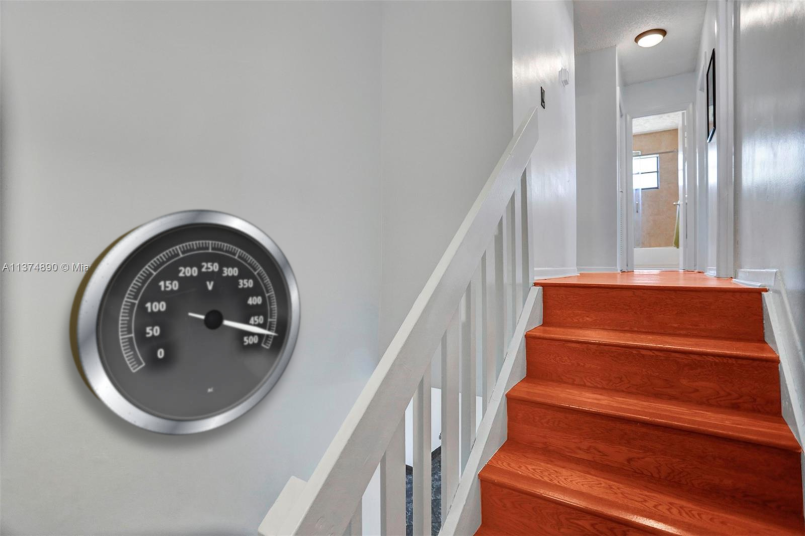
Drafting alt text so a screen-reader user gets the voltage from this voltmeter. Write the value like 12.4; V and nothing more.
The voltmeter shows 475; V
